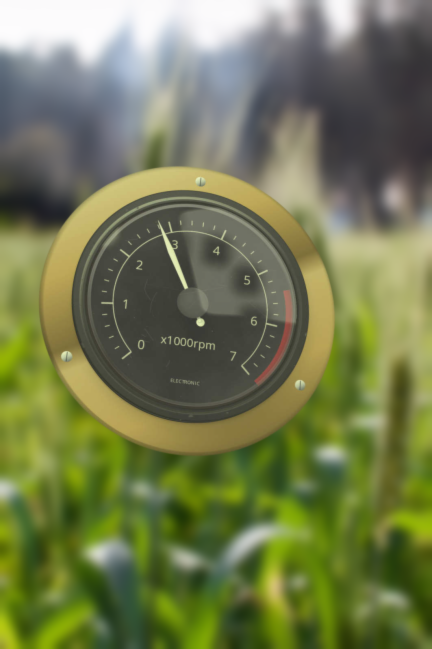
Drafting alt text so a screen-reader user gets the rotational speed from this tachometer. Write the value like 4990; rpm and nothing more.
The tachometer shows 2800; rpm
